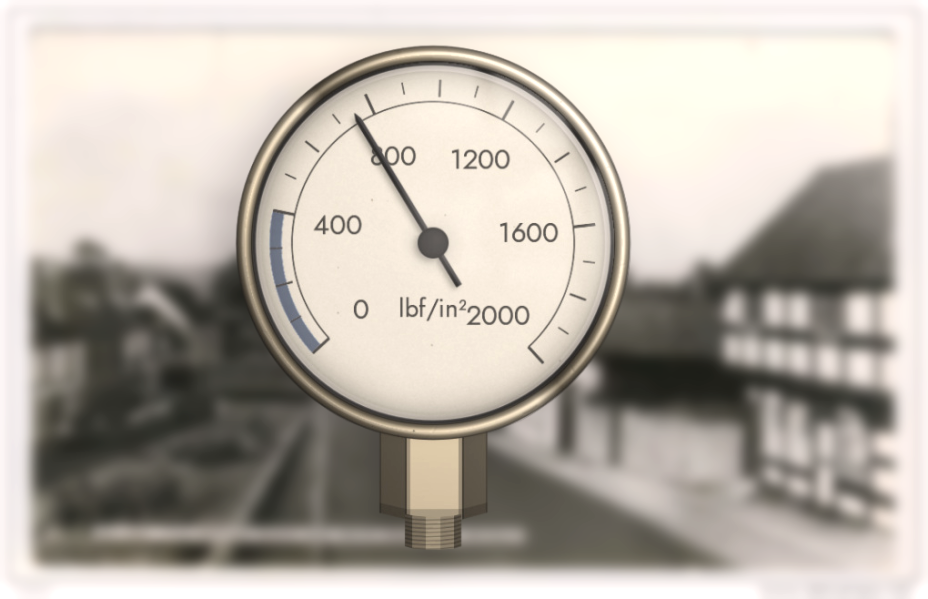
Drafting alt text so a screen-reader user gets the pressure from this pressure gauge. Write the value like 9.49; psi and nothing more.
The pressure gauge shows 750; psi
